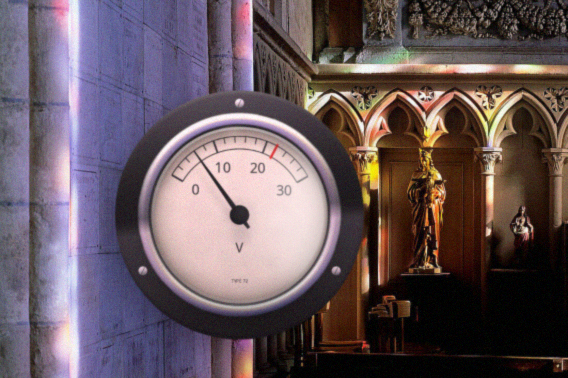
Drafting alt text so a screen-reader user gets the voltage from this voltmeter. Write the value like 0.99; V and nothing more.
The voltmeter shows 6; V
